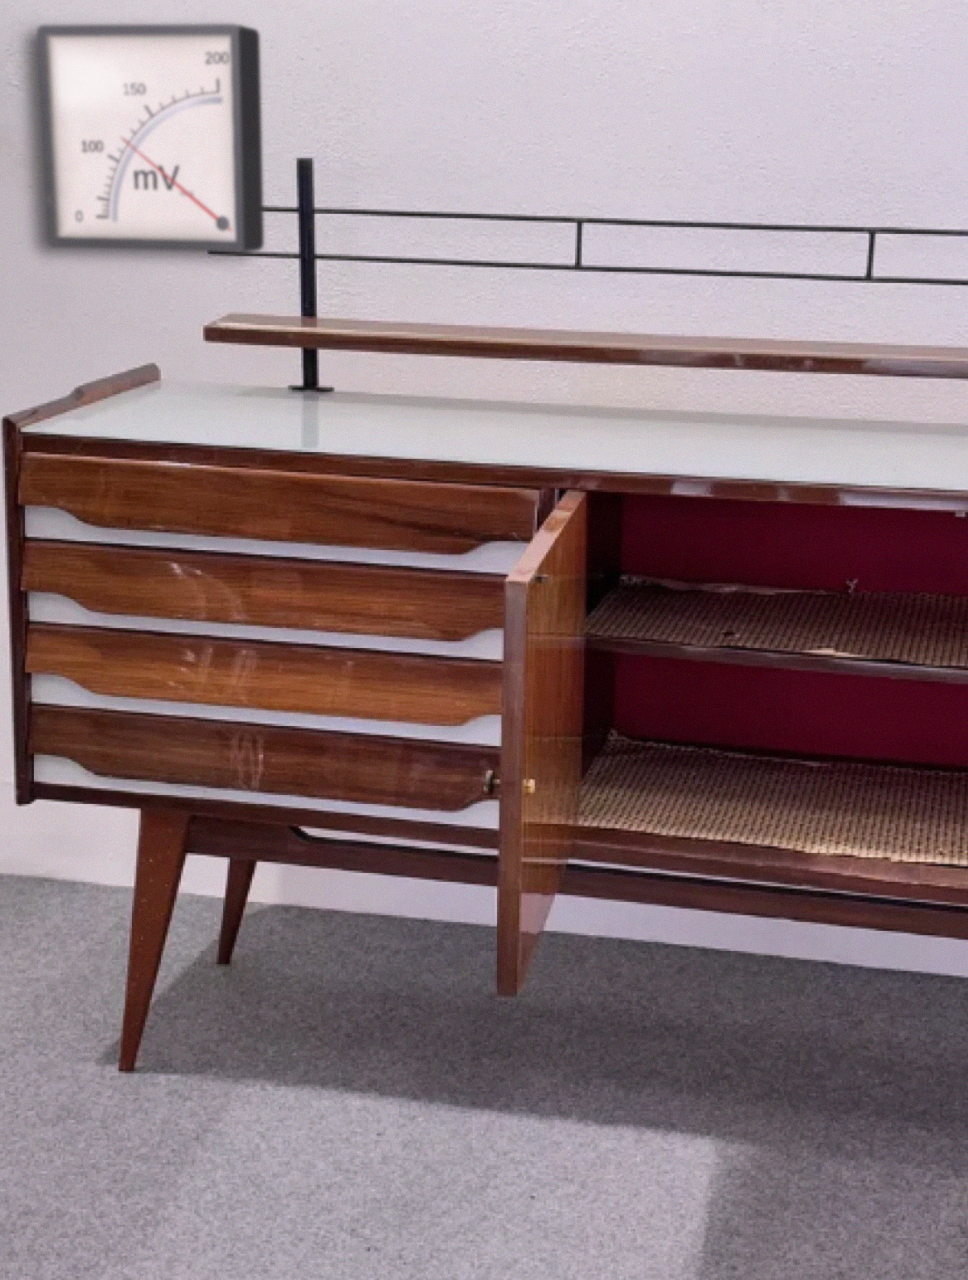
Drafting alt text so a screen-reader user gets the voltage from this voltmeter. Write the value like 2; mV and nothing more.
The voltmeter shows 120; mV
